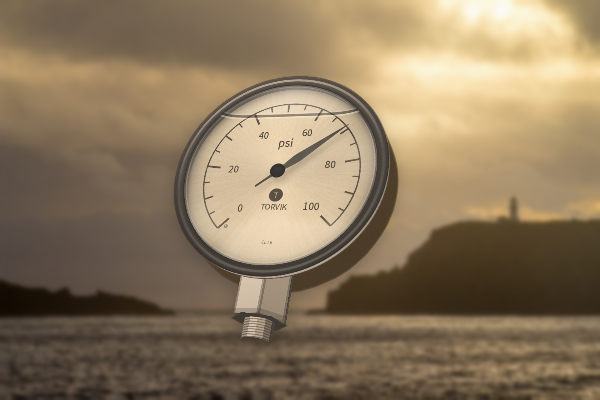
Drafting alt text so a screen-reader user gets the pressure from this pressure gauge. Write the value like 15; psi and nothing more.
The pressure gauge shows 70; psi
